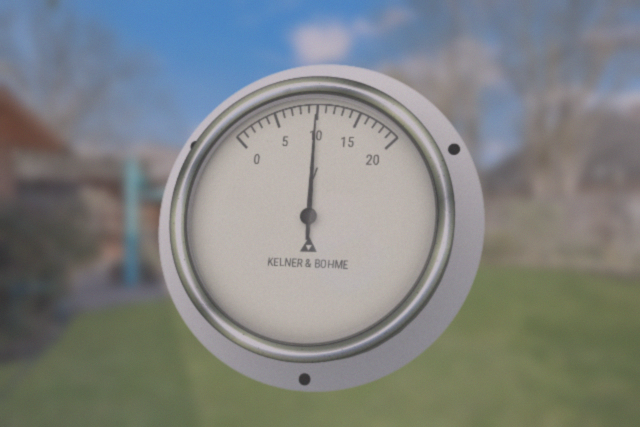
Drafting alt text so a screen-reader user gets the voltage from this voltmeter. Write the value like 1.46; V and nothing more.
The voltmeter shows 10; V
